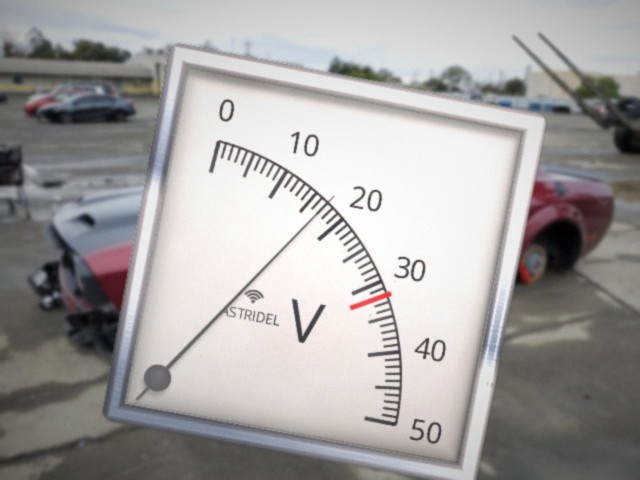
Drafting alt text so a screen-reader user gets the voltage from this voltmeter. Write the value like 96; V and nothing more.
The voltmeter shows 17; V
